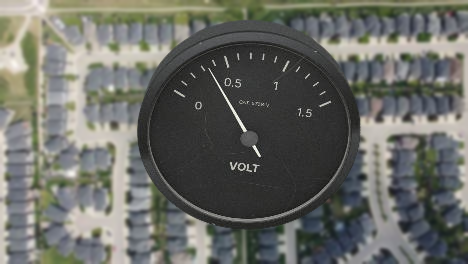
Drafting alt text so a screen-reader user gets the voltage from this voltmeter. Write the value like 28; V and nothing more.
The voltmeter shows 0.35; V
